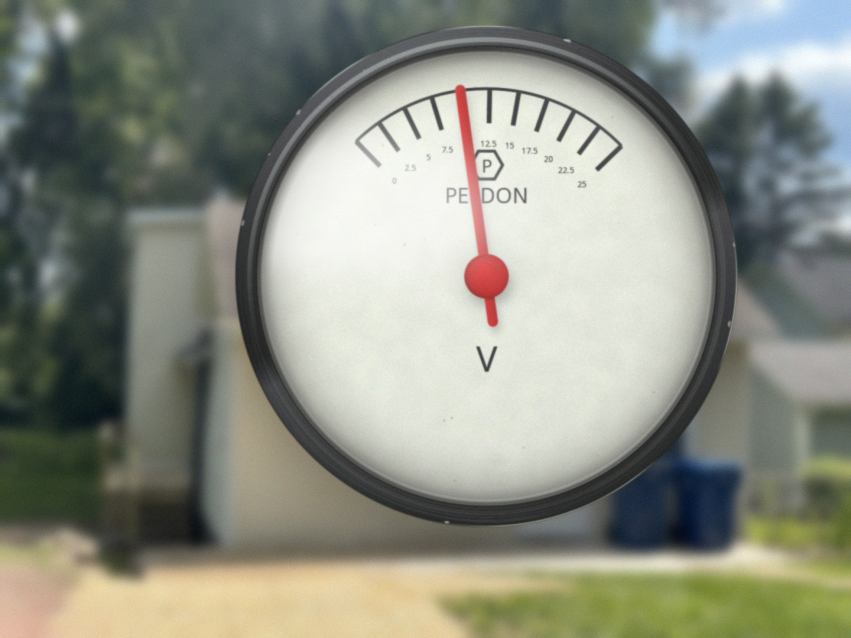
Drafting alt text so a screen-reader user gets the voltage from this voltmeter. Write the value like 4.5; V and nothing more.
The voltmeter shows 10; V
